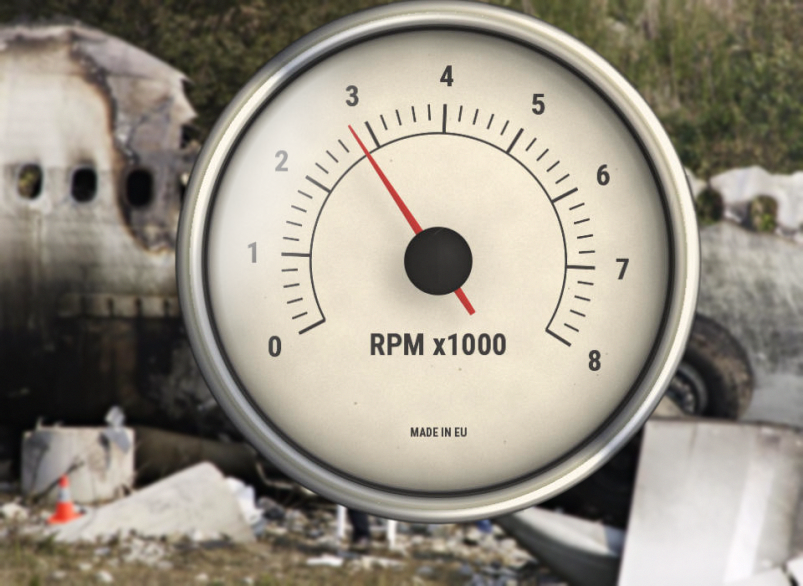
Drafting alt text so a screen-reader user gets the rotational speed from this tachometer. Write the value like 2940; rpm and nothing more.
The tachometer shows 2800; rpm
